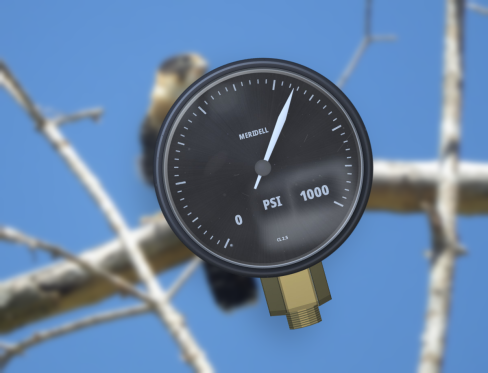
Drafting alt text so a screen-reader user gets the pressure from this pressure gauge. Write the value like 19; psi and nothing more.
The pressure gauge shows 650; psi
